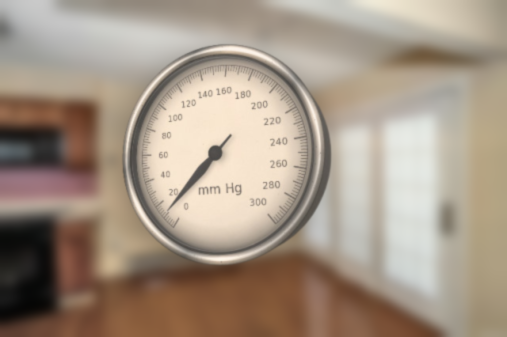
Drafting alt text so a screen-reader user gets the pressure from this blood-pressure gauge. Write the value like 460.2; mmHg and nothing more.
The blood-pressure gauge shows 10; mmHg
